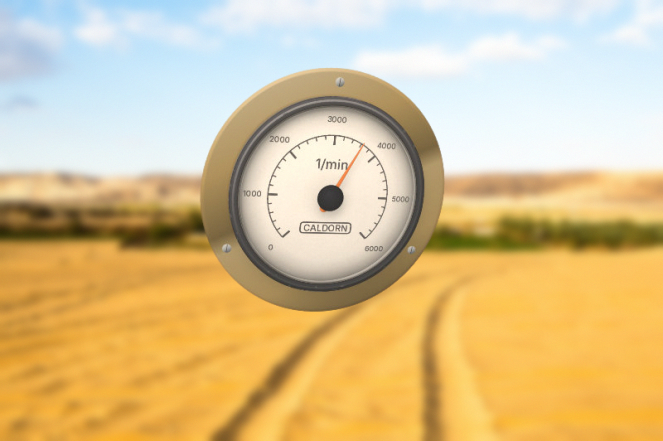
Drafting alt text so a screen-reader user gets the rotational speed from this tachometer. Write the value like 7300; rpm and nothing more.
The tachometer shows 3600; rpm
